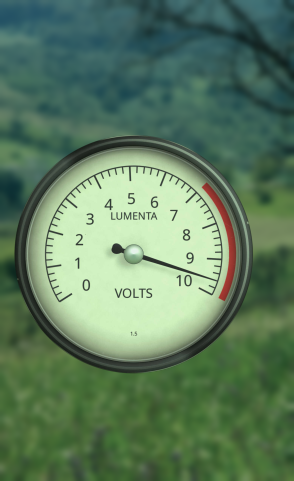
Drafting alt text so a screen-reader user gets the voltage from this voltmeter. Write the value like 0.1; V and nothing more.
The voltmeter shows 9.6; V
